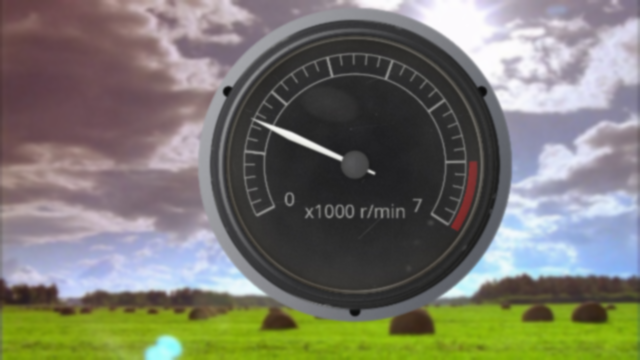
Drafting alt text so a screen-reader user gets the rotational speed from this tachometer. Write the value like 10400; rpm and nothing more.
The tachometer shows 1500; rpm
